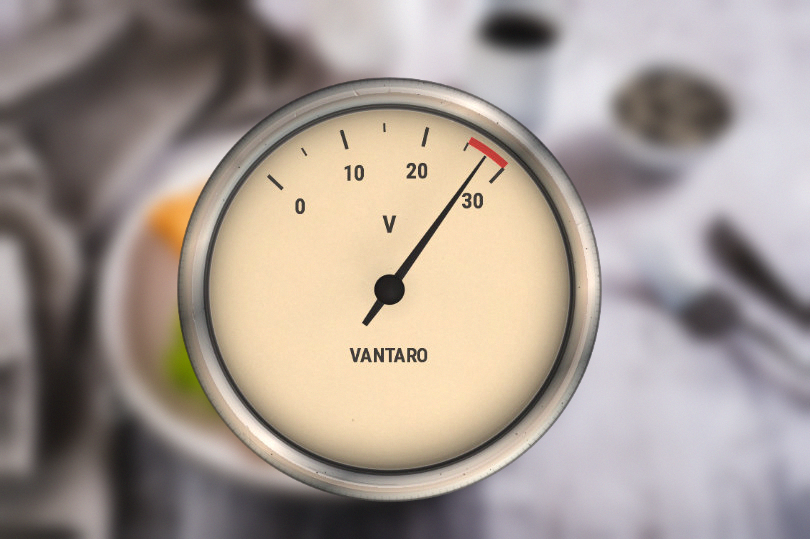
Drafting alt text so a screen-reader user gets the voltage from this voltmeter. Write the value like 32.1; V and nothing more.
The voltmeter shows 27.5; V
